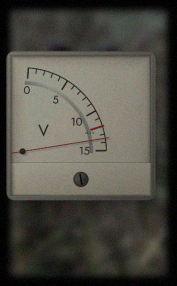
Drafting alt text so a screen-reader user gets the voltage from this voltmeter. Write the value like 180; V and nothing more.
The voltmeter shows 13.5; V
